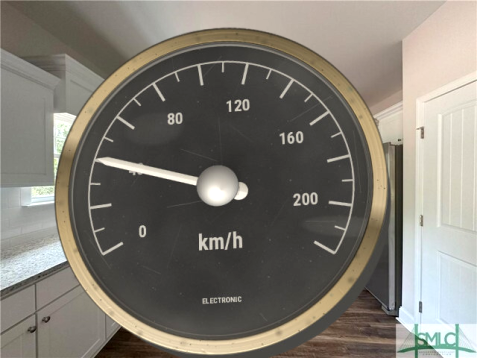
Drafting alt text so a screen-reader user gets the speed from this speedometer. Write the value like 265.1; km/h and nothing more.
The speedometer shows 40; km/h
